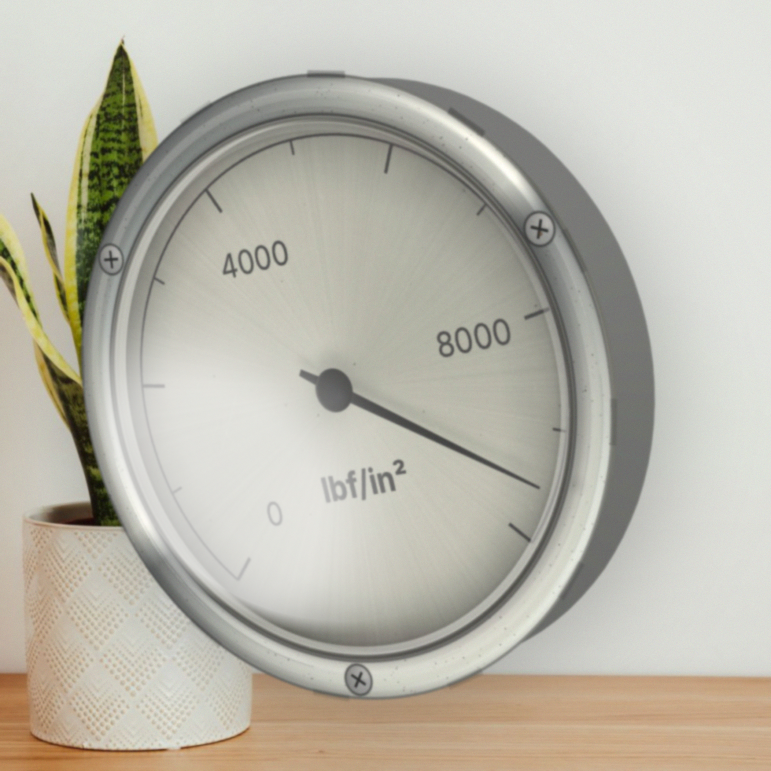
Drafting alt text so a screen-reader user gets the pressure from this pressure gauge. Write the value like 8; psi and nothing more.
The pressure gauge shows 9500; psi
